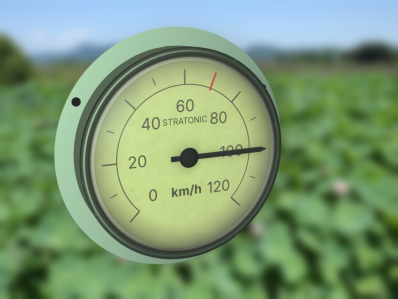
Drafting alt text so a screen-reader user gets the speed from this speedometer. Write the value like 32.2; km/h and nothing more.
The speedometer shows 100; km/h
